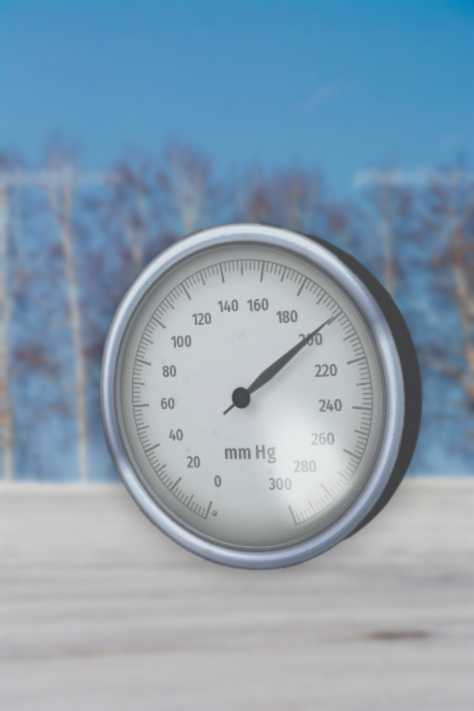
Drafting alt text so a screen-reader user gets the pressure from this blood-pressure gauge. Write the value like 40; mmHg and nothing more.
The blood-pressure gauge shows 200; mmHg
